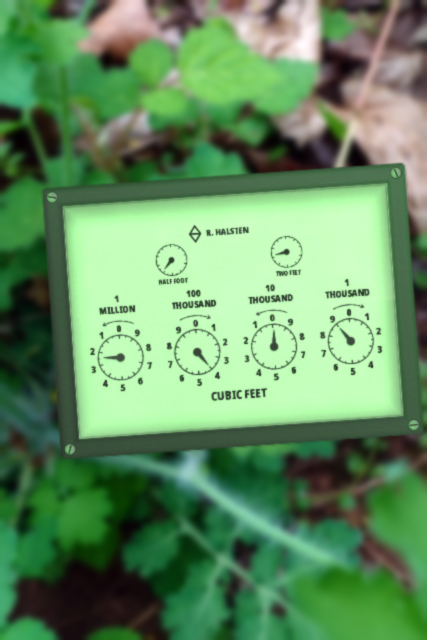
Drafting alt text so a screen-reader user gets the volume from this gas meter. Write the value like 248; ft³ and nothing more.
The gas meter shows 239900; ft³
